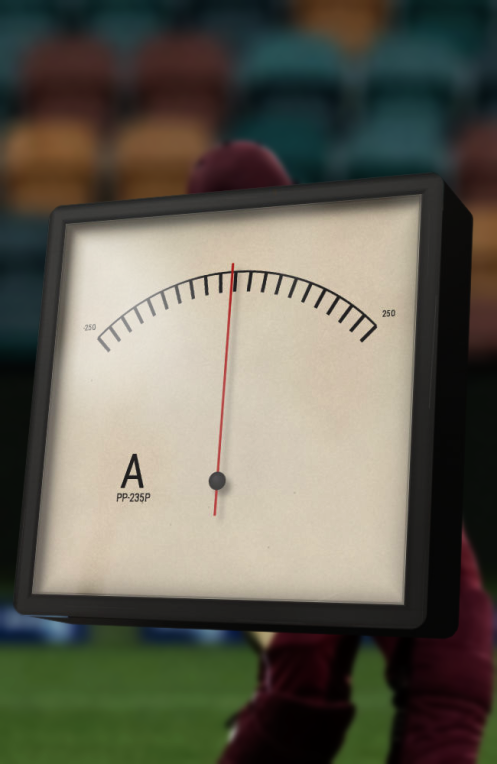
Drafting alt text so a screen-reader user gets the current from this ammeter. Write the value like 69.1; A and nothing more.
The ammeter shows 0; A
